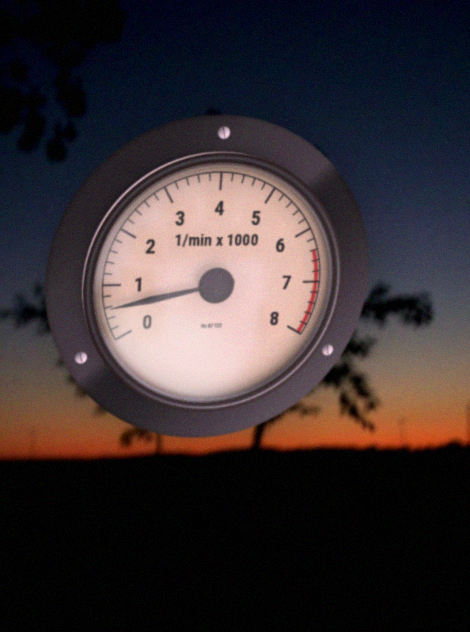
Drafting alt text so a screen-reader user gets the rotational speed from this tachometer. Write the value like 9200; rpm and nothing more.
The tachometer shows 600; rpm
